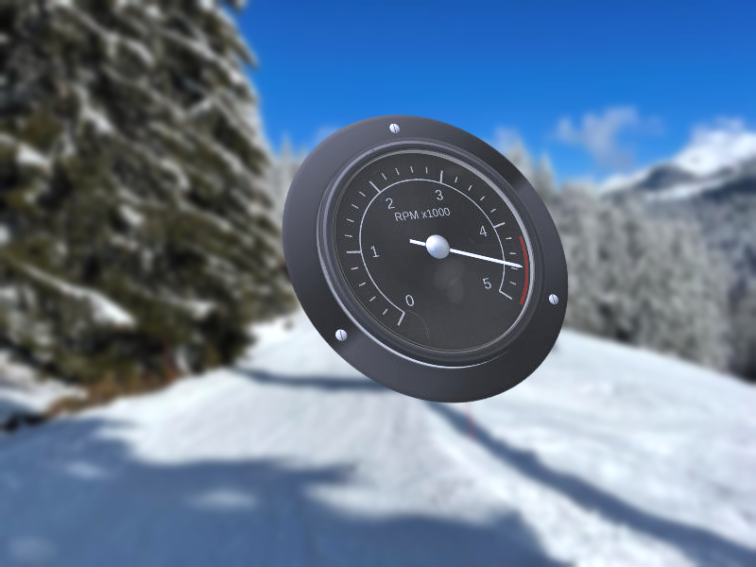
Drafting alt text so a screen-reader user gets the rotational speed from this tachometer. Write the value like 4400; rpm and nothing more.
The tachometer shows 4600; rpm
